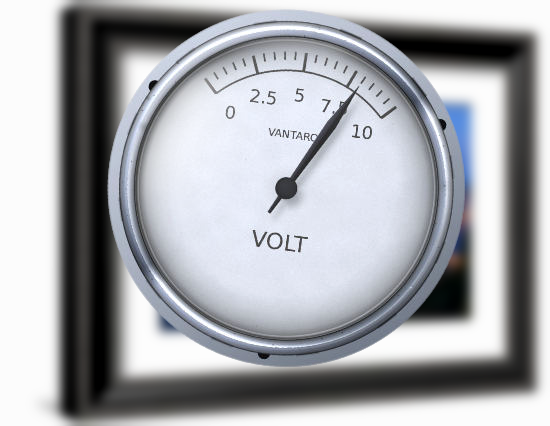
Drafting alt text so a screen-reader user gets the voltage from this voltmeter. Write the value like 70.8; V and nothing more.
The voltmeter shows 8; V
